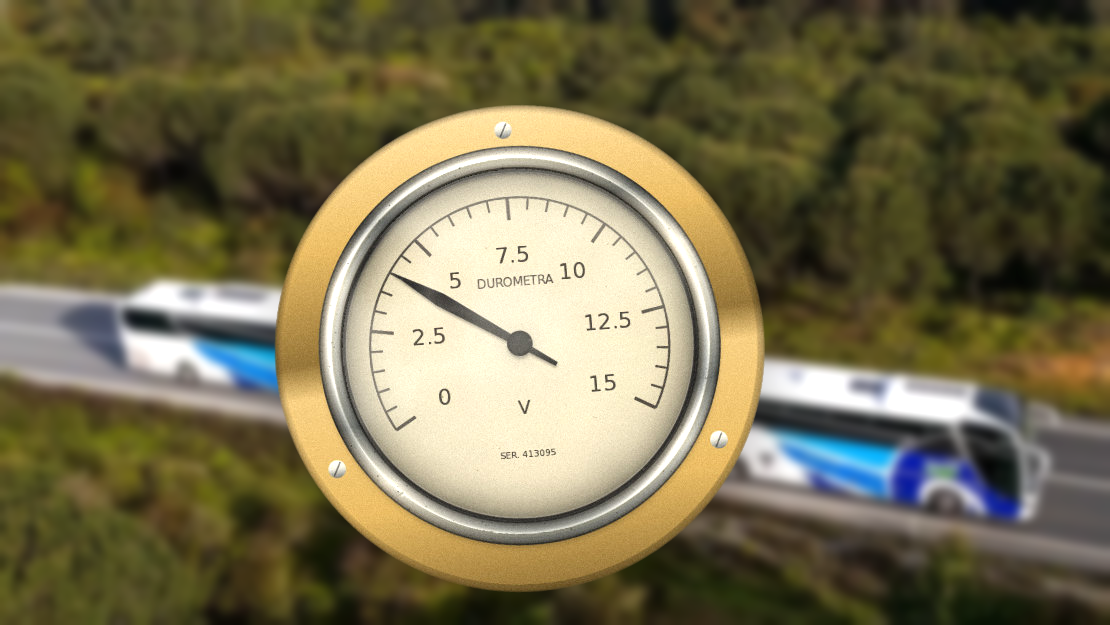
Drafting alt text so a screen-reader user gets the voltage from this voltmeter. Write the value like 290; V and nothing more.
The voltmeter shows 4; V
